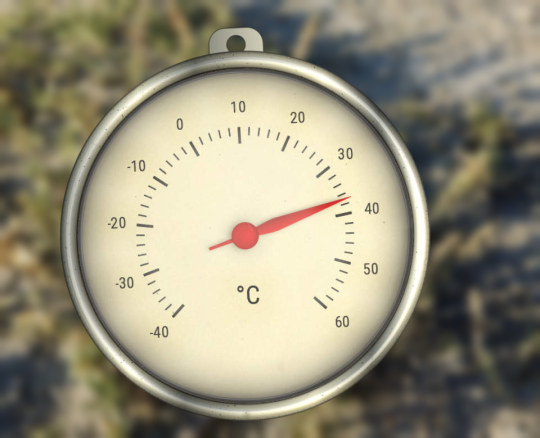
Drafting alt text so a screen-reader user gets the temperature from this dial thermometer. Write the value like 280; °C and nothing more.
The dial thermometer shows 37; °C
